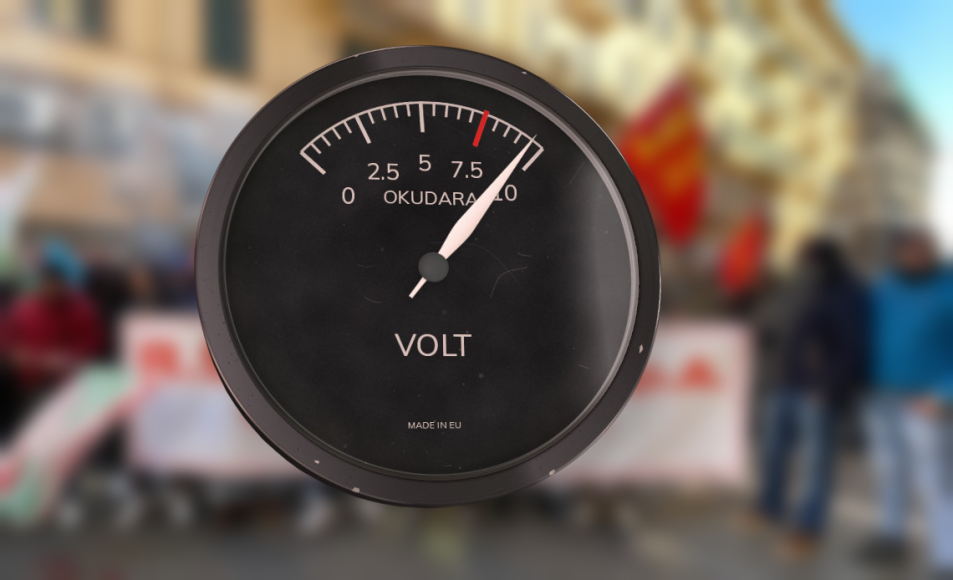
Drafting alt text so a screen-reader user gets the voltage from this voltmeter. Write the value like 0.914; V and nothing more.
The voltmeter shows 9.5; V
